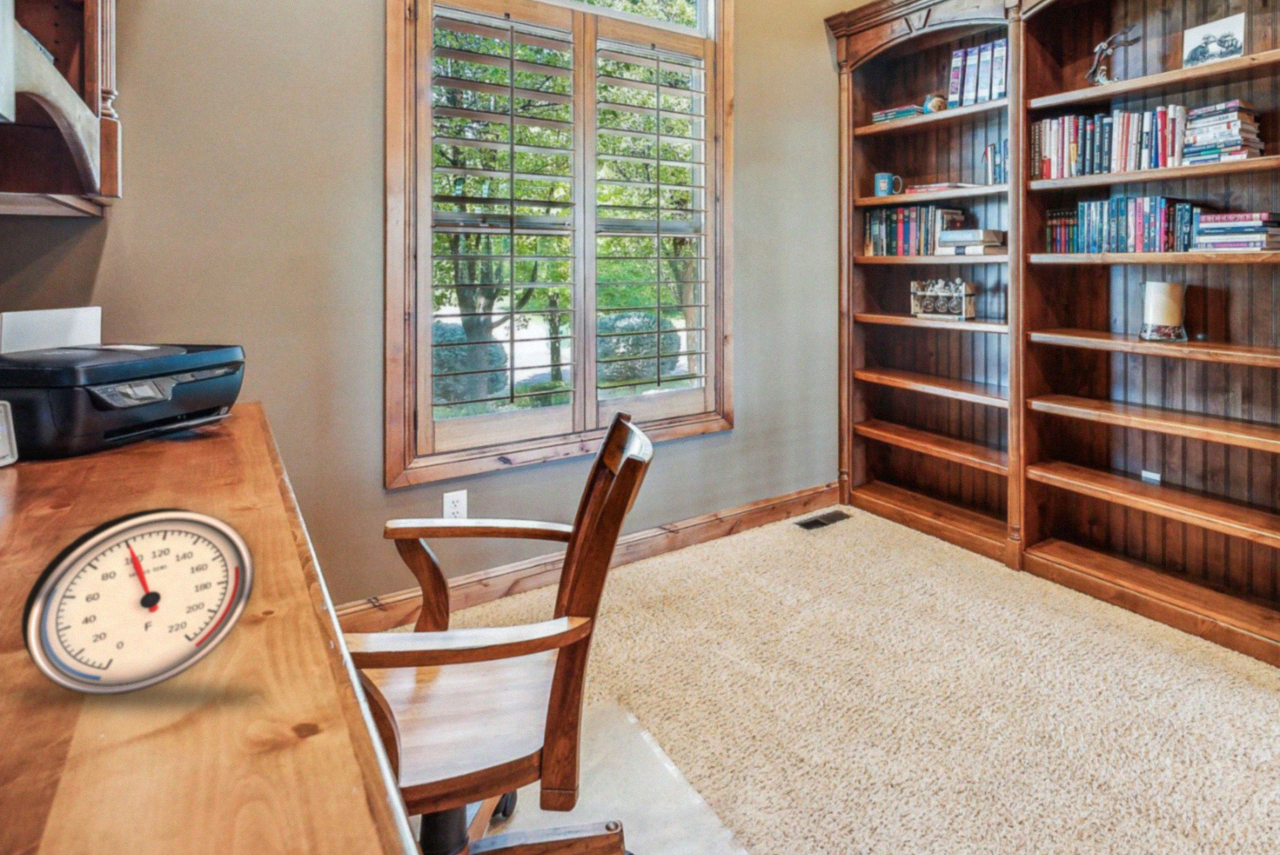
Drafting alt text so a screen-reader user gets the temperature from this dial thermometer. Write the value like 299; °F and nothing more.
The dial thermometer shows 100; °F
